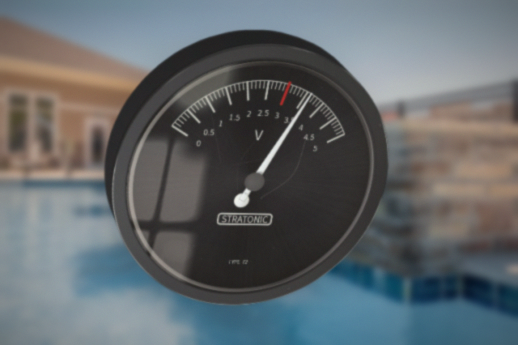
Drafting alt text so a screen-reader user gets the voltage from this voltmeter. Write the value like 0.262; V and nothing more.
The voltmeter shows 3.5; V
